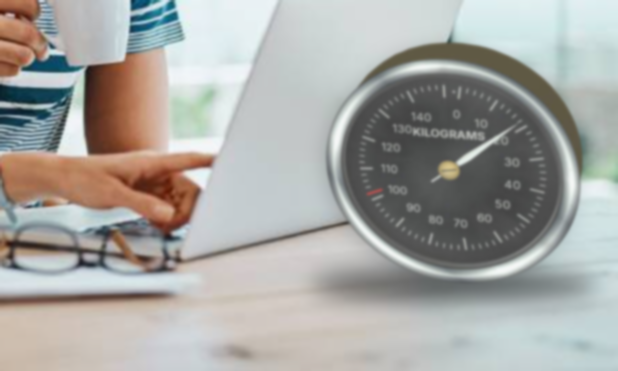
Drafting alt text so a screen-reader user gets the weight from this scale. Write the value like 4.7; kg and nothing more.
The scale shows 18; kg
